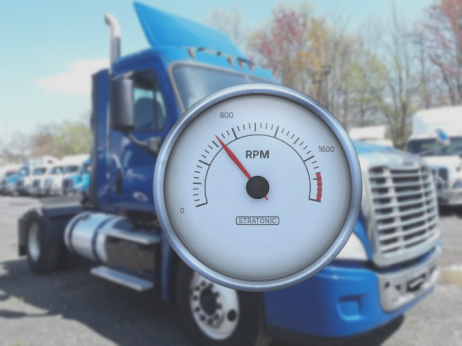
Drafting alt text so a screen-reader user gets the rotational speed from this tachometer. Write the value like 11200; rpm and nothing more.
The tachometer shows 650; rpm
